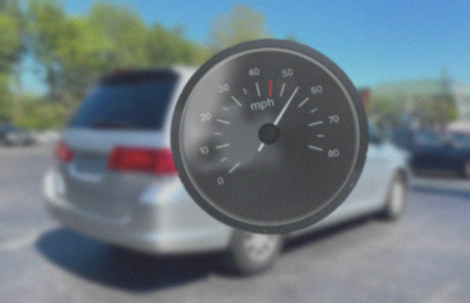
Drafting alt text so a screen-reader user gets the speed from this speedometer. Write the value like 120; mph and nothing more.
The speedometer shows 55; mph
